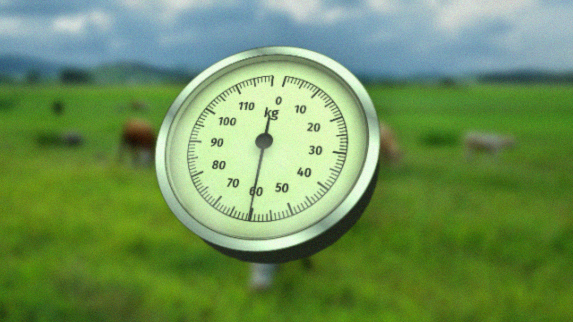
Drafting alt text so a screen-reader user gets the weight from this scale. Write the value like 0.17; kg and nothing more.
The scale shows 60; kg
